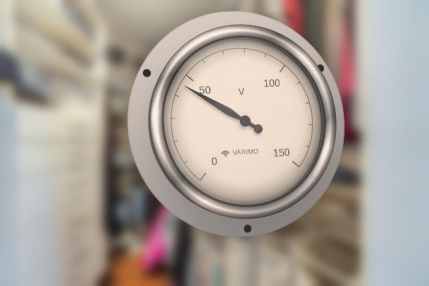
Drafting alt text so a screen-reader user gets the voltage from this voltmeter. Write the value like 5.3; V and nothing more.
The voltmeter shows 45; V
